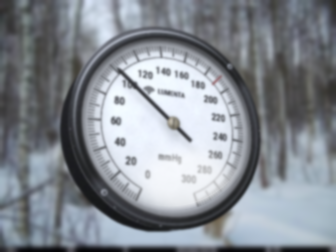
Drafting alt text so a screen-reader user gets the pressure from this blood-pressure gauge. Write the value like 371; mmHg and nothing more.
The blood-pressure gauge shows 100; mmHg
